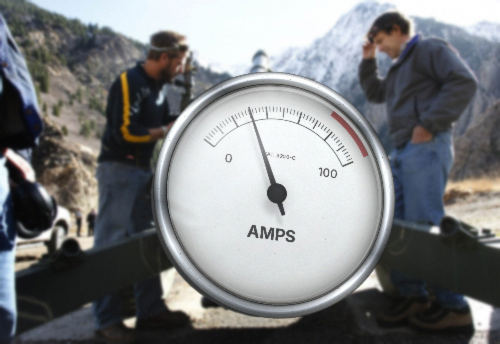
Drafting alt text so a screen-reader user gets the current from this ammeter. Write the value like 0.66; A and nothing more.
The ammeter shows 30; A
